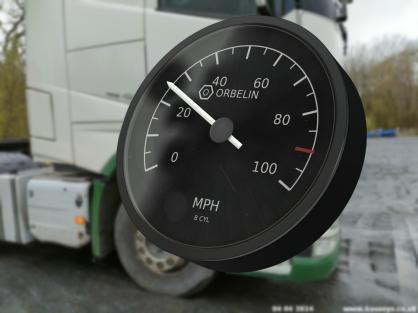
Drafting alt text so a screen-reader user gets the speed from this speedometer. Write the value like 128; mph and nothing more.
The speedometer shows 25; mph
